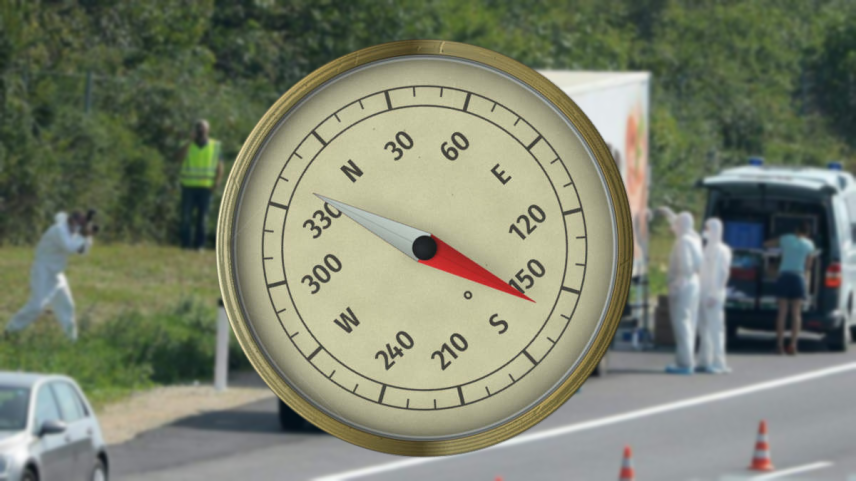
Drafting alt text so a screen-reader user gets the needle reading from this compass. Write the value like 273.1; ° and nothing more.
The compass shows 160; °
